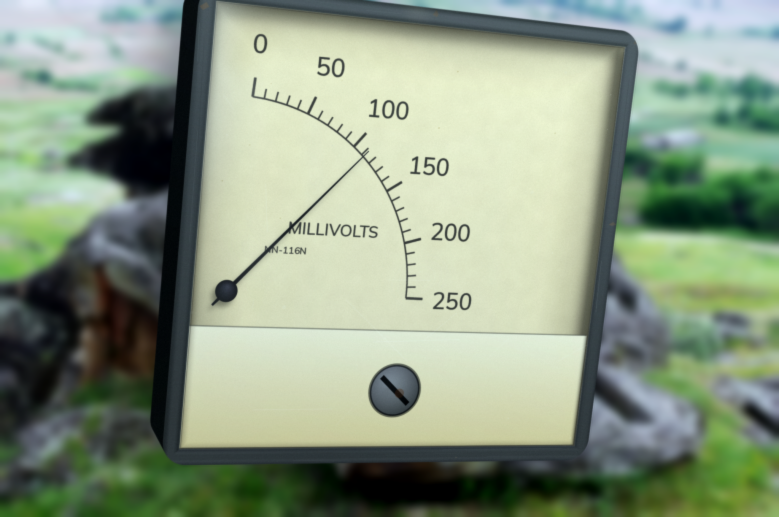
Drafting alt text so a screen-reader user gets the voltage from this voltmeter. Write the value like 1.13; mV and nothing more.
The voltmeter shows 110; mV
